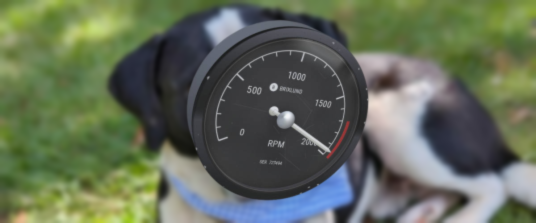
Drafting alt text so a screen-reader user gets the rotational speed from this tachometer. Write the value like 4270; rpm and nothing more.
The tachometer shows 1950; rpm
